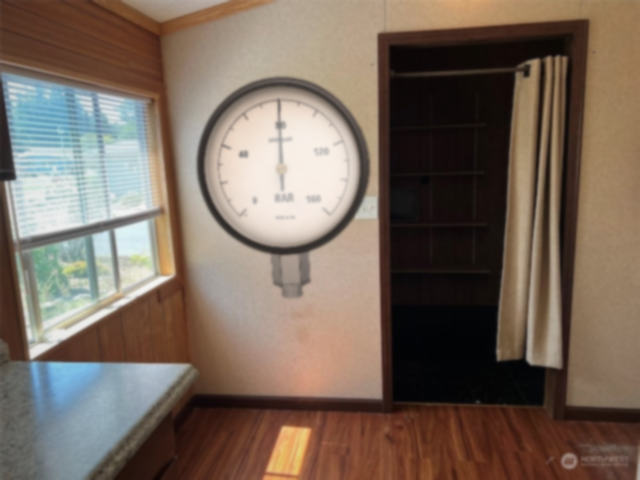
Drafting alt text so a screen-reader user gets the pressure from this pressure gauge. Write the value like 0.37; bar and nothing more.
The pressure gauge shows 80; bar
